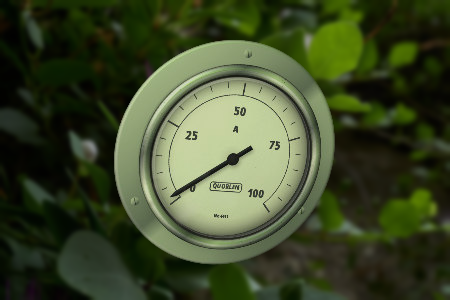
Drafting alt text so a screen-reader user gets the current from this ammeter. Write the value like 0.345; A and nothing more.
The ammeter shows 2.5; A
